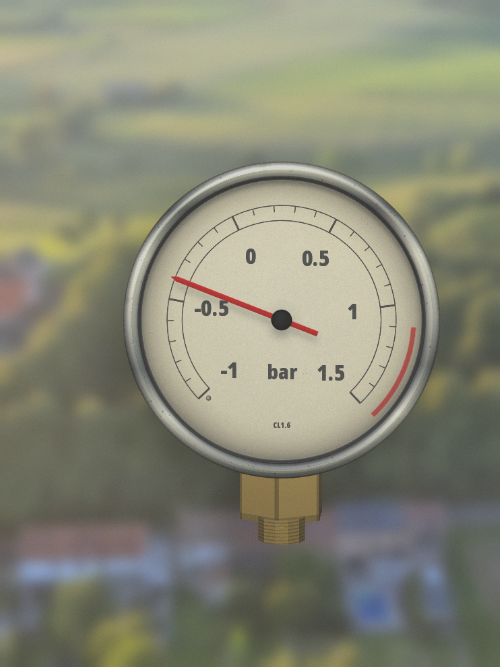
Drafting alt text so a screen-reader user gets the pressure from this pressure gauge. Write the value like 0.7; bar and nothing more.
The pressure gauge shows -0.4; bar
